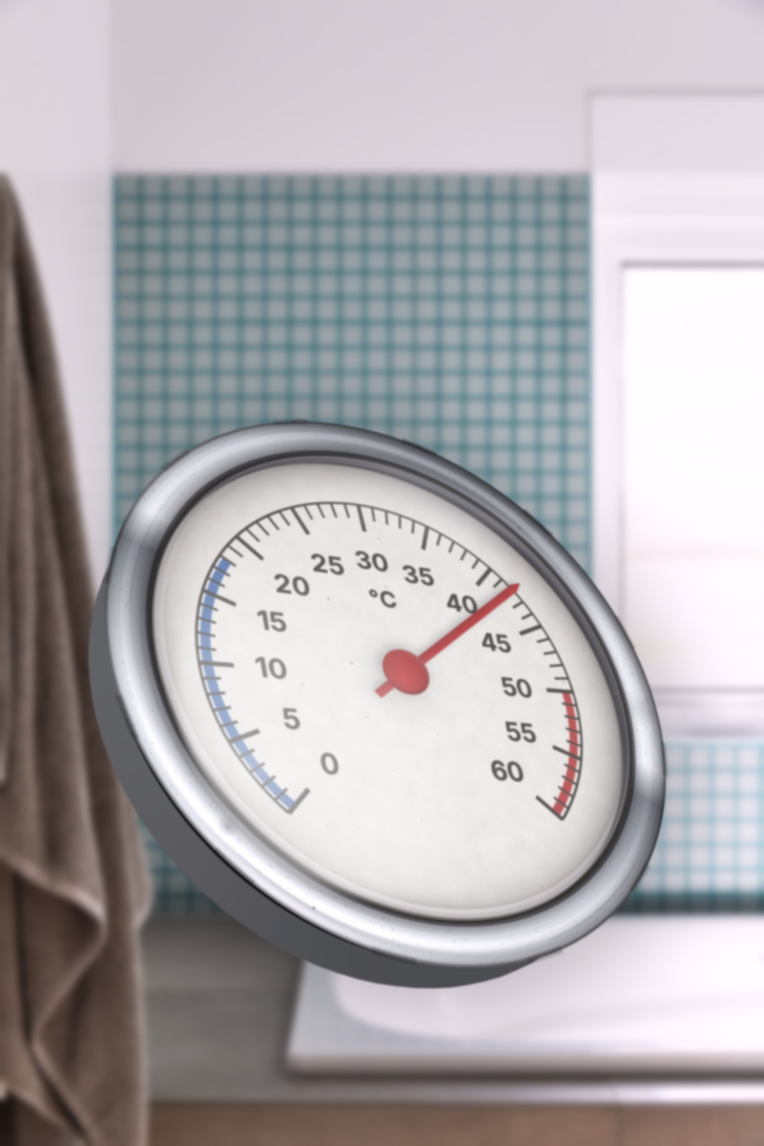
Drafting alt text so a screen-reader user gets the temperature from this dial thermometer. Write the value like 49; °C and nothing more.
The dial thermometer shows 42; °C
